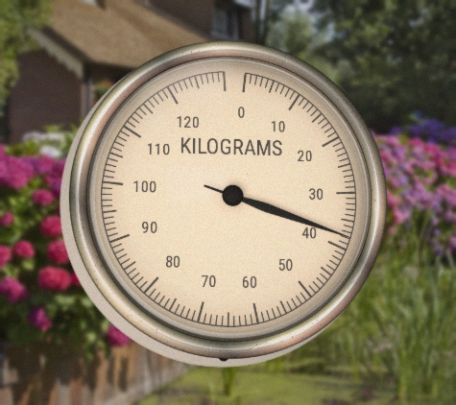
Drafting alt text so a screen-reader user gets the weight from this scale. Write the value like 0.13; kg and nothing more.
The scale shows 38; kg
